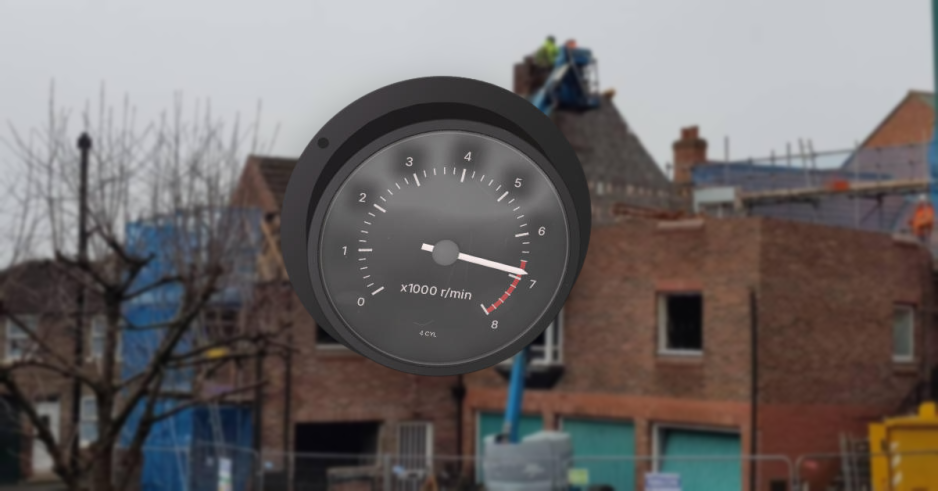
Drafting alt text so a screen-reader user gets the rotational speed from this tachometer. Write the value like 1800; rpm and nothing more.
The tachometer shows 6800; rpm
